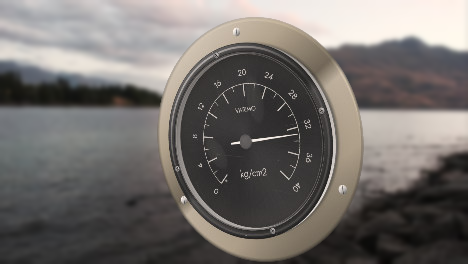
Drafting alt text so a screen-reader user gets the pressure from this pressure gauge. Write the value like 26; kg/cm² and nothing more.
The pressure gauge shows 33; kg/cm²
